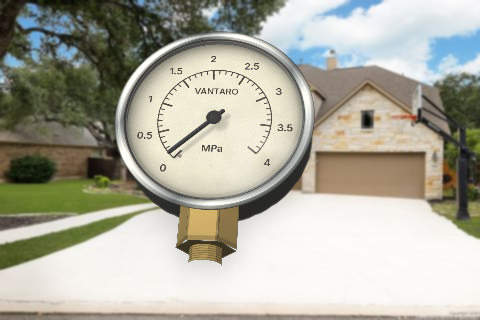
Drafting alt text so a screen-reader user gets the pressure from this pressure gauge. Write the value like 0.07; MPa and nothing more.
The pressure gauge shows 0.1; MPa
